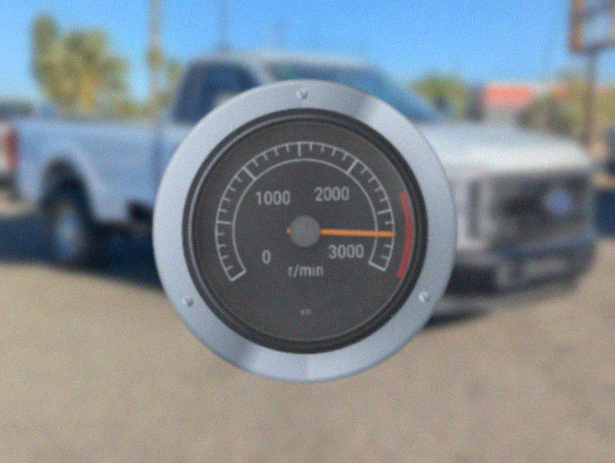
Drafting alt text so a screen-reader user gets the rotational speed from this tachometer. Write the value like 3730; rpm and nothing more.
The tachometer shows 2700; rpm
